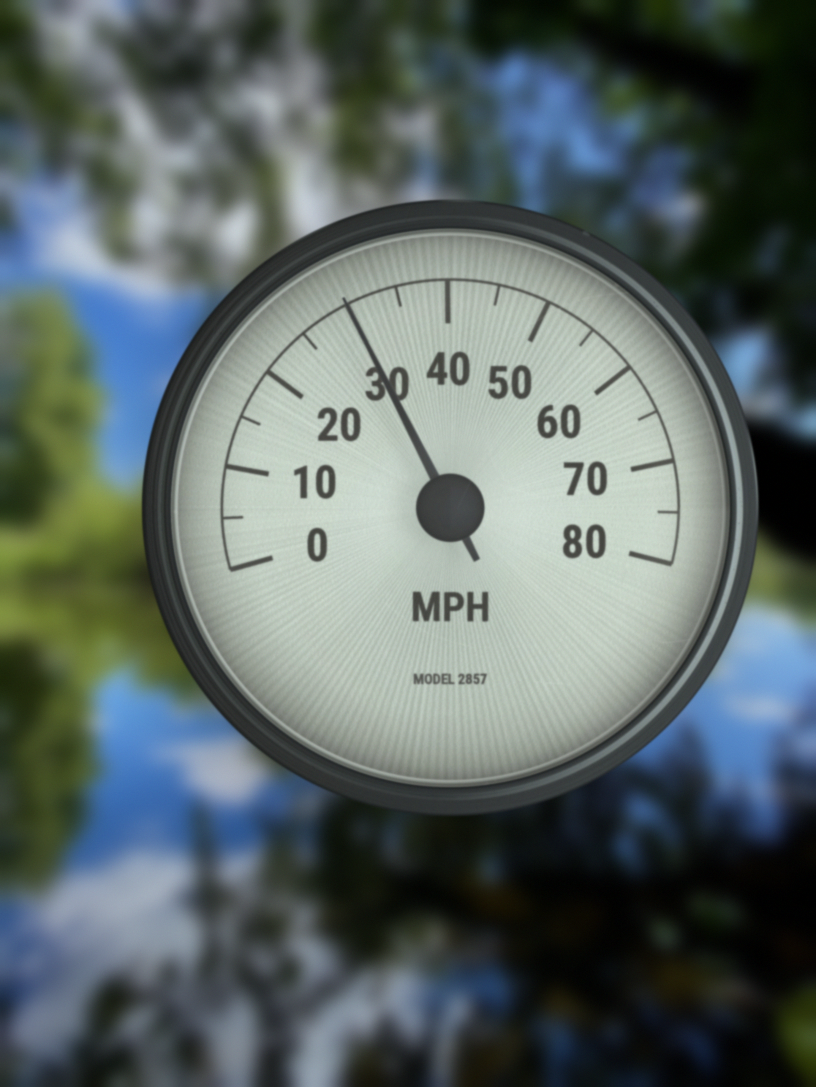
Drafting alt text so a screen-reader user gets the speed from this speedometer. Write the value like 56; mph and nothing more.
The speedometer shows 30; mph
